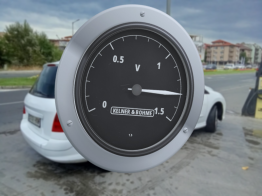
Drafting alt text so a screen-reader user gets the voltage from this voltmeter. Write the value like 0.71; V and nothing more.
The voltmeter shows 1.3; V
